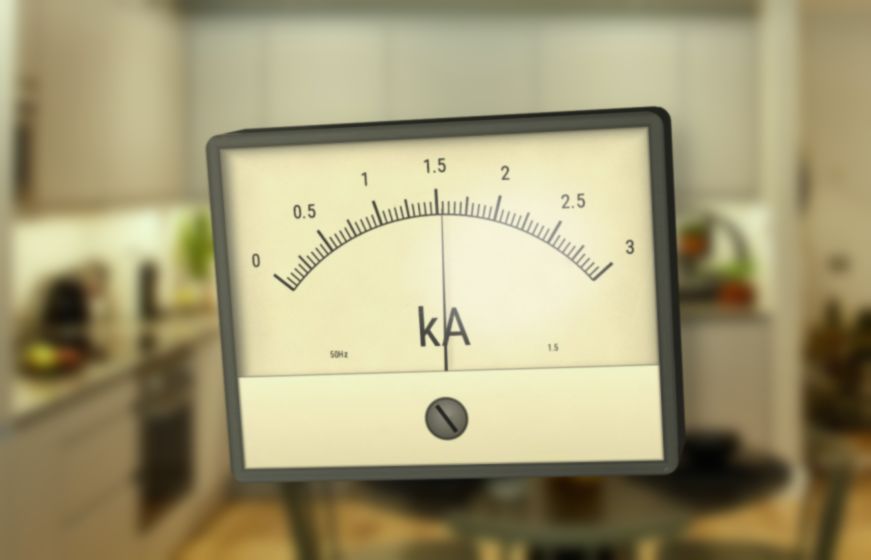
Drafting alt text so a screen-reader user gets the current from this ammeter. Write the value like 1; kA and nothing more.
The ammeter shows 1.55; kA
